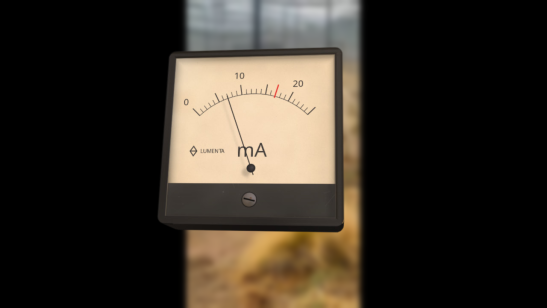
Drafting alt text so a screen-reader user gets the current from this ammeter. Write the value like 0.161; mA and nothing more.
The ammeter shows 7; mA
